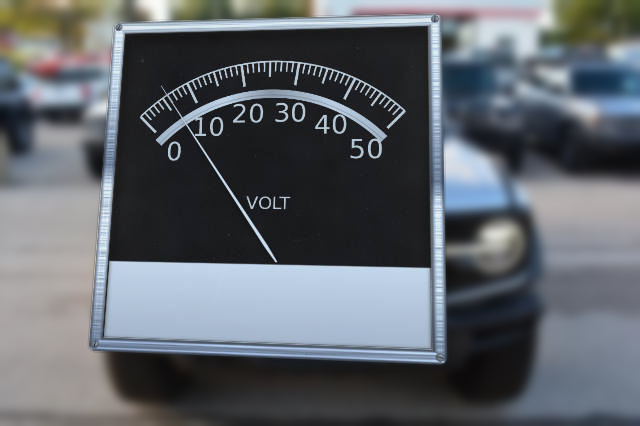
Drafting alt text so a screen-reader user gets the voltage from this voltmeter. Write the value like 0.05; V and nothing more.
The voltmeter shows 6; V
